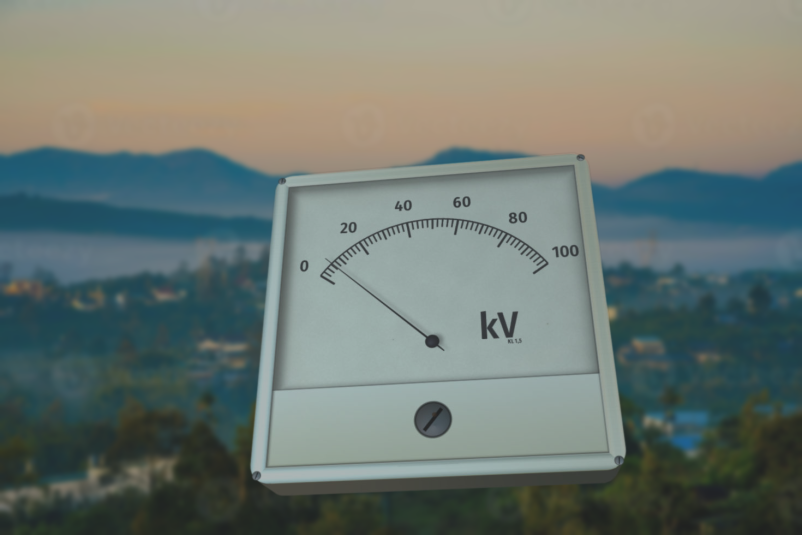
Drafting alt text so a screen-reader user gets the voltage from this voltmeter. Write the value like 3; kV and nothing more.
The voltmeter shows 6; kV
